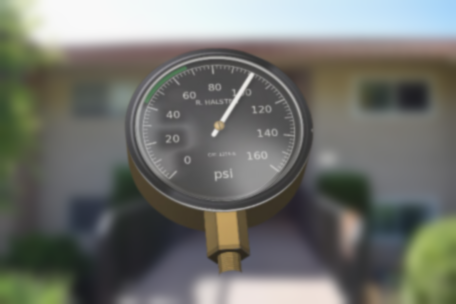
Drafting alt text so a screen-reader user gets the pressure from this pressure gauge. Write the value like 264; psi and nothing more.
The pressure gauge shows 100; psi
